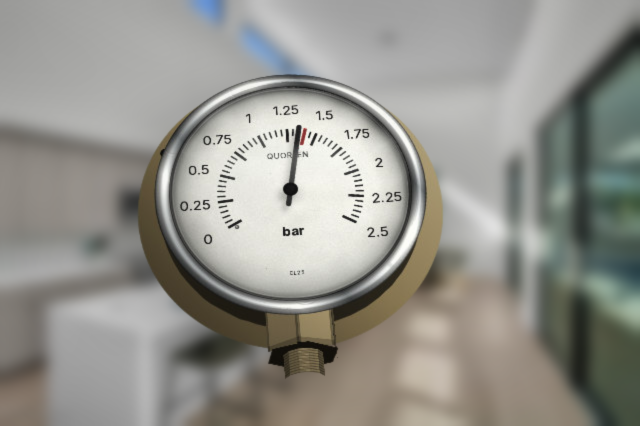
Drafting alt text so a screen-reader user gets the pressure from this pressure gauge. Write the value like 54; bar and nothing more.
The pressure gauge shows 1.35; bar
